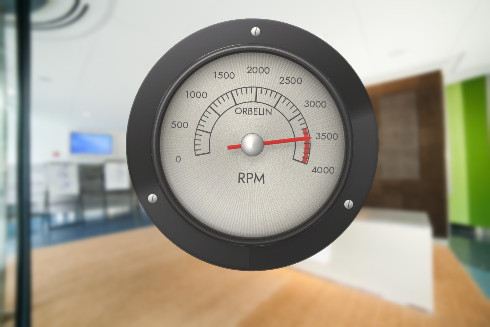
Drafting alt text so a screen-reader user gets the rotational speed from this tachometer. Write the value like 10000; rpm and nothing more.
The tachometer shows 3500; rpm
